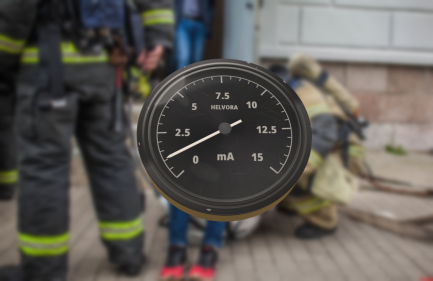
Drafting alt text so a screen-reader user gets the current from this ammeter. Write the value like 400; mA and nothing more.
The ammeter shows 1; mA
